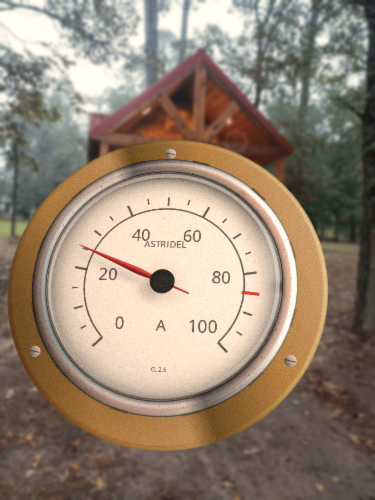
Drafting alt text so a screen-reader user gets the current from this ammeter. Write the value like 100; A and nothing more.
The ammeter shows 25; A
